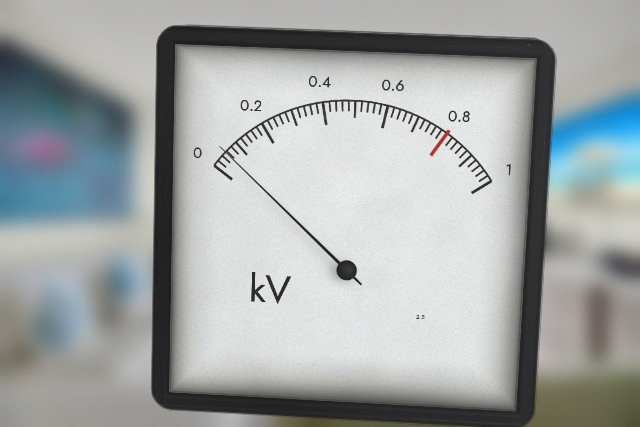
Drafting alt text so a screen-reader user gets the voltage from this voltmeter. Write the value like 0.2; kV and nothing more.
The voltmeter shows 0.06; kV
